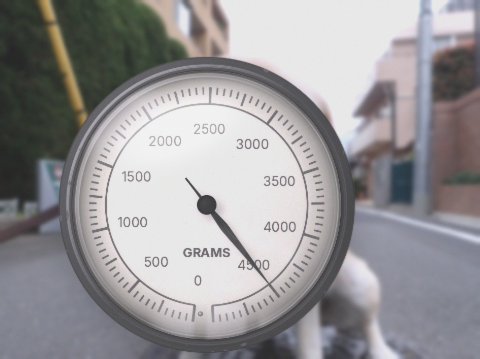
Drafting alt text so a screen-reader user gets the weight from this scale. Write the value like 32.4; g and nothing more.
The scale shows 4500; g
